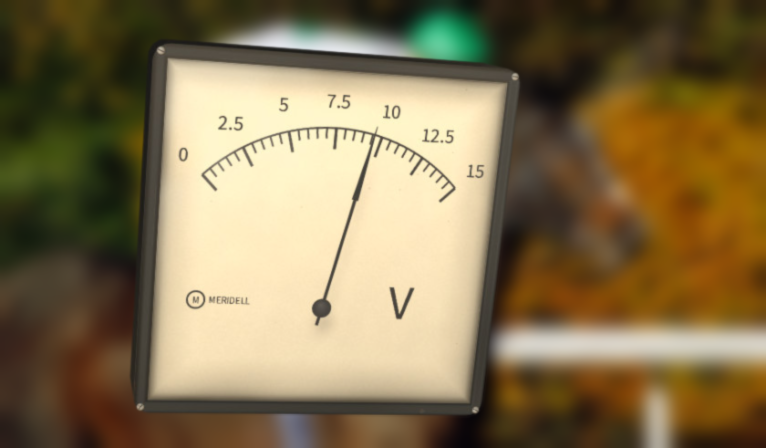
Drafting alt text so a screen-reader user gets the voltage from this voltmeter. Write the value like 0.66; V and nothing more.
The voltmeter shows 9.5; V
